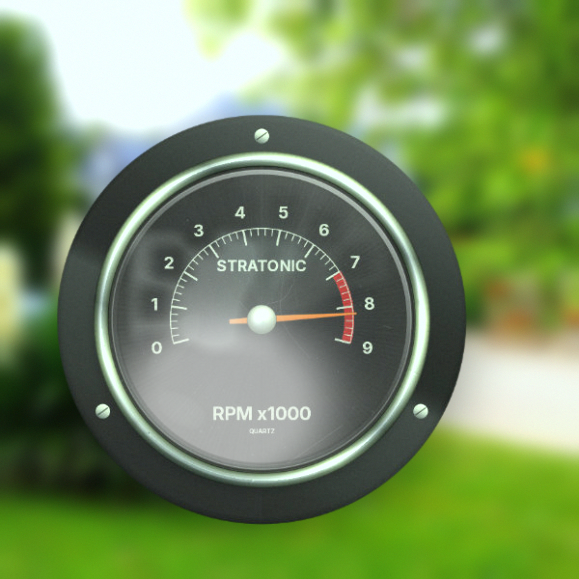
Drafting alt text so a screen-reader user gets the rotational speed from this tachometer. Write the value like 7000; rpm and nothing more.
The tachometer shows 8200; rpm
